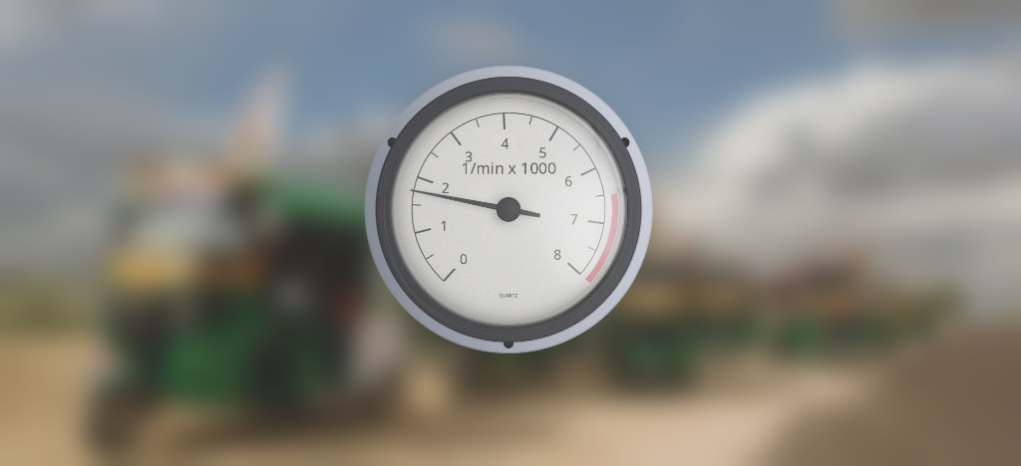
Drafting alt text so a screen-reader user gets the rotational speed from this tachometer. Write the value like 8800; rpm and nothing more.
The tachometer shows 1750; rpm
